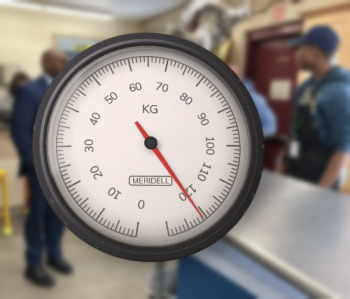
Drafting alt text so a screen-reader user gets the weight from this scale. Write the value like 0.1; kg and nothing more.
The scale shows 121; kg
